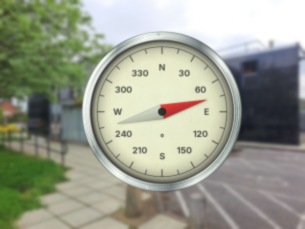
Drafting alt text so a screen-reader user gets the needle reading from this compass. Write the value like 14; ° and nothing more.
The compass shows 75; °
